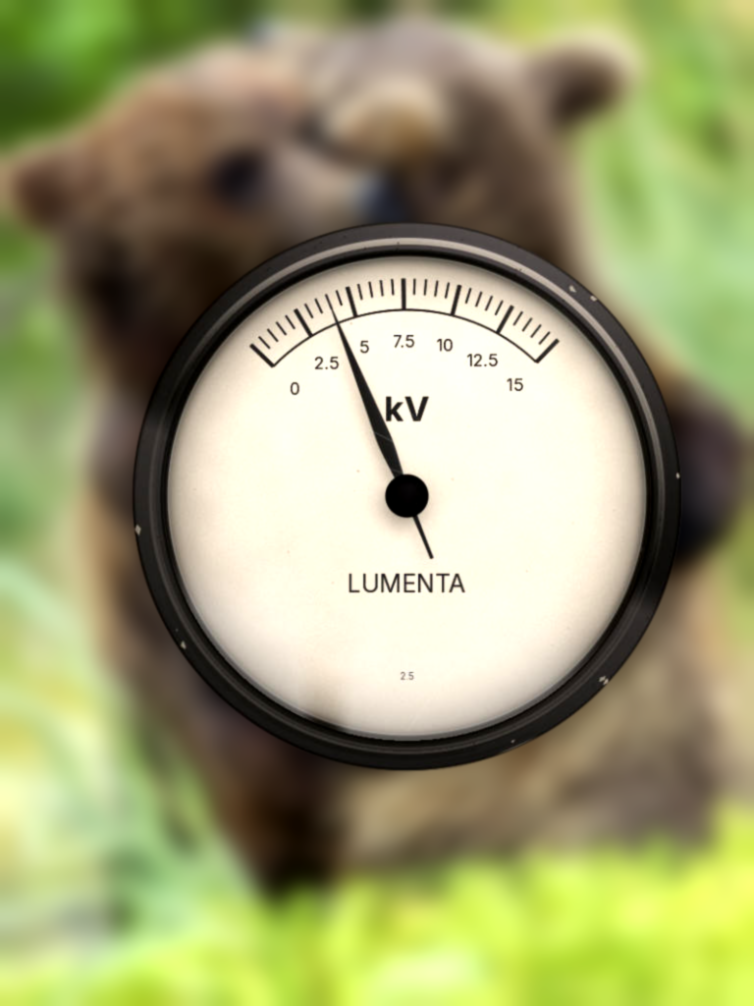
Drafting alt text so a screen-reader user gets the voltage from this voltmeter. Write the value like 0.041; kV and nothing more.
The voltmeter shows 4; kV
